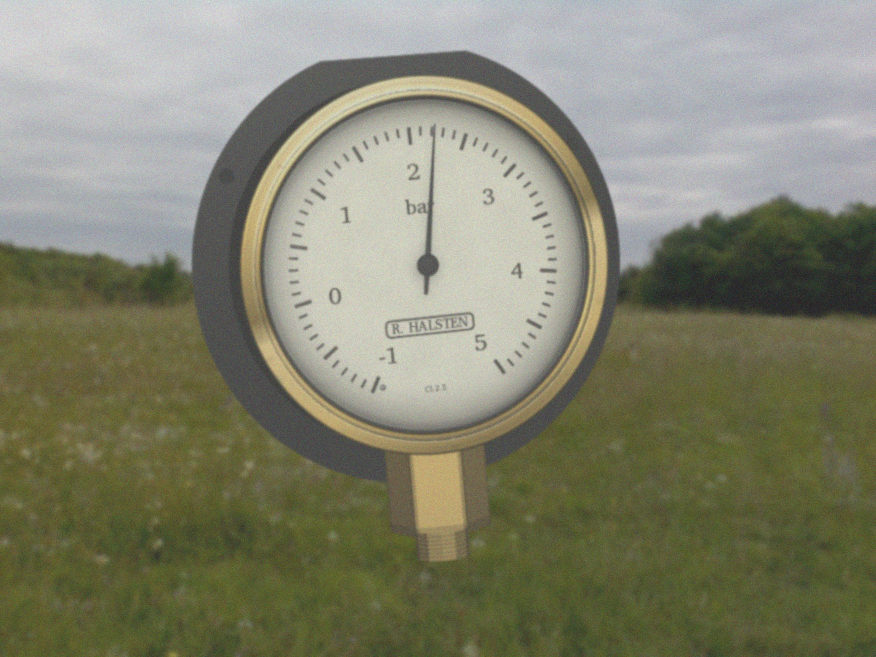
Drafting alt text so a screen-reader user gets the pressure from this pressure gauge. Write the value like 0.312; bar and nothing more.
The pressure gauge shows 2.2; bar
